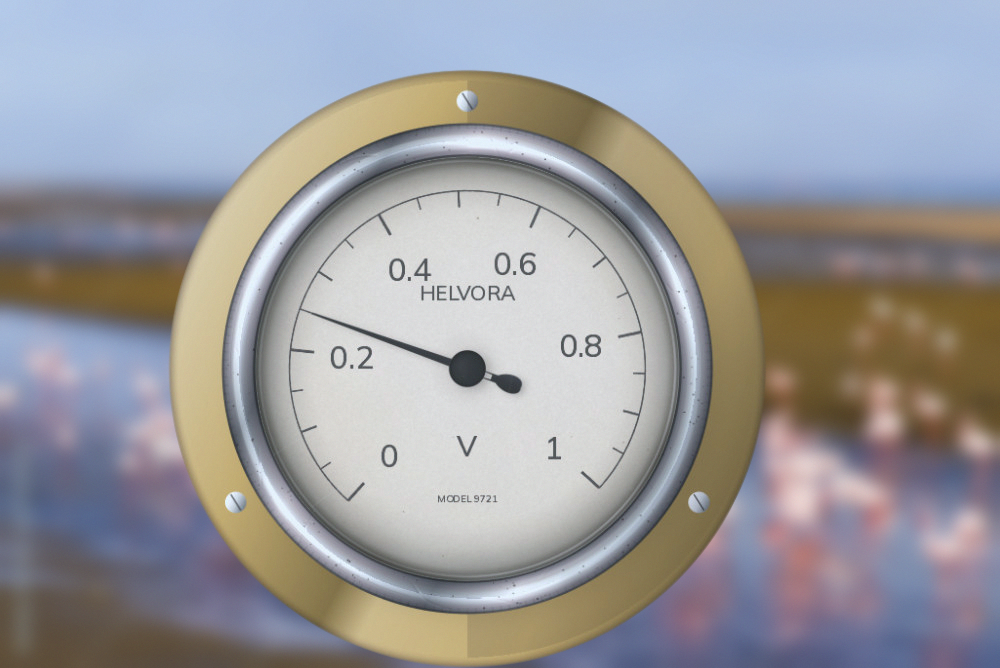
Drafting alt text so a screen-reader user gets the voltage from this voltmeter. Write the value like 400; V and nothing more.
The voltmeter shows 0.25; V
